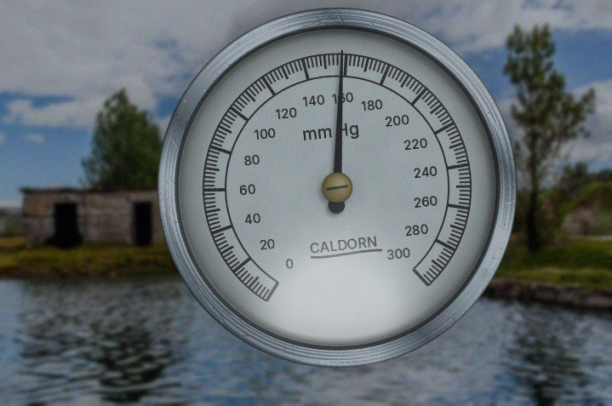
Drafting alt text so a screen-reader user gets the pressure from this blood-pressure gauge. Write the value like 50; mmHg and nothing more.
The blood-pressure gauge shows 158; mmHg
